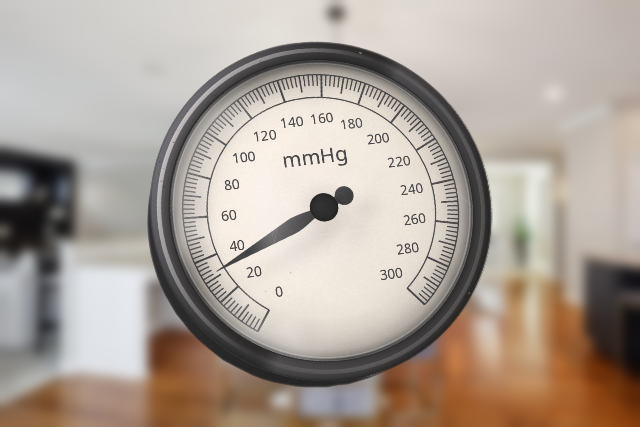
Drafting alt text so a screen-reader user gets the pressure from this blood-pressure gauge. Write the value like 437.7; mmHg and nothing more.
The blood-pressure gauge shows 32; mmHg
